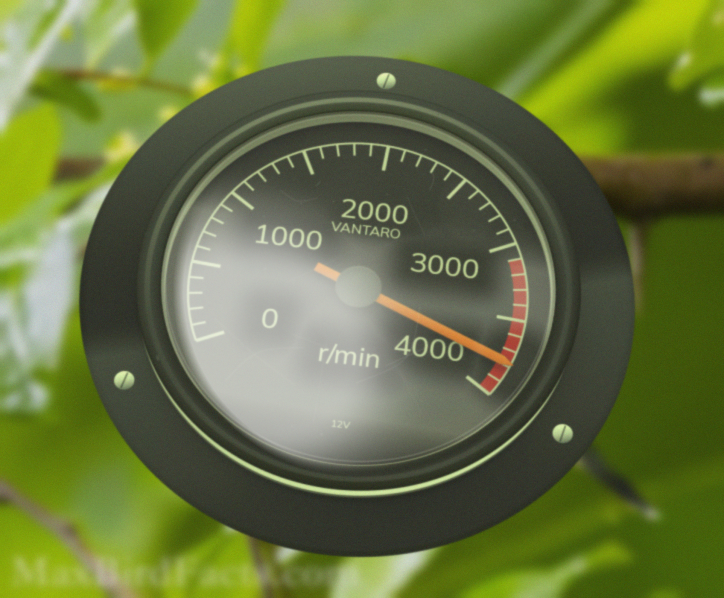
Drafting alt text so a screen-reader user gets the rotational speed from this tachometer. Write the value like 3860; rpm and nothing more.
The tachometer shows 3800; rpm
